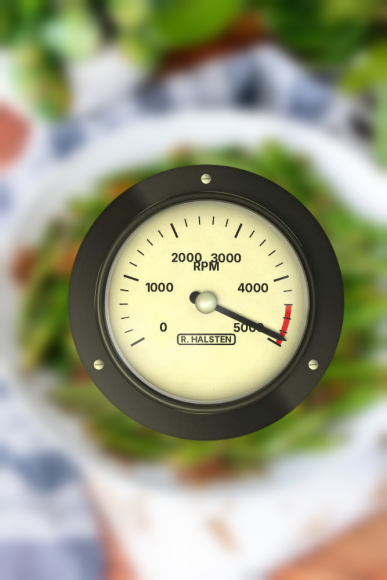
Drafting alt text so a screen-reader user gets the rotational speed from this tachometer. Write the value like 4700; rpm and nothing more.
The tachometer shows 4900; rpm
